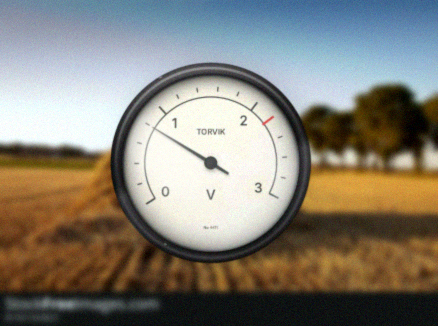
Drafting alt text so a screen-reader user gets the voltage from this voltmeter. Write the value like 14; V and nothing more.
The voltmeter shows 0.8; V
